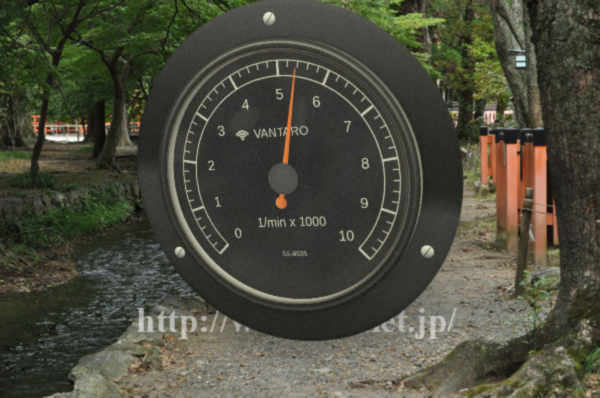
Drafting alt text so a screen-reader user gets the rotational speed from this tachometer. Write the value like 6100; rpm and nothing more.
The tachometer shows 5400; rpm
